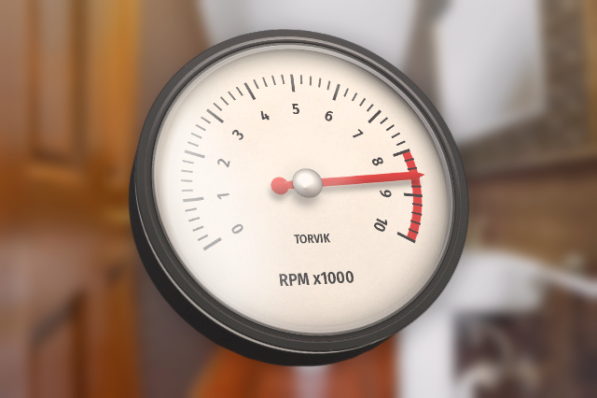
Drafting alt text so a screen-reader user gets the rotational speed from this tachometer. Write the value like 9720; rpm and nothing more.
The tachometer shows 8600; rpm
